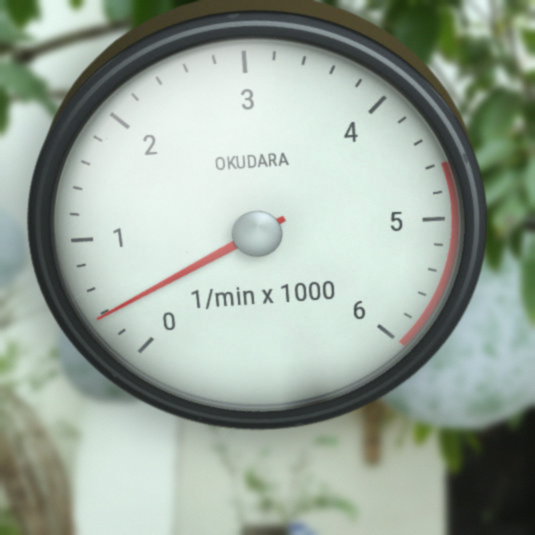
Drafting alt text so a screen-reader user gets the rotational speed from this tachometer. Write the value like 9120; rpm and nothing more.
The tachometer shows 400; rpm
